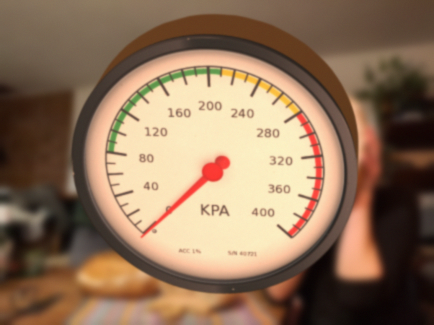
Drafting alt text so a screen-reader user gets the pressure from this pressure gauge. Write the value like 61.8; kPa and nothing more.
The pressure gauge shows 0; kPa
